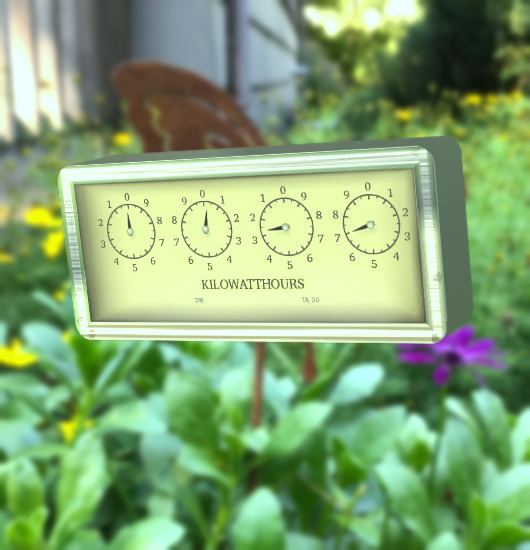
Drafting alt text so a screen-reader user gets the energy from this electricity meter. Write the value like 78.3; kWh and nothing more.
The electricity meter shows 27; kWh
